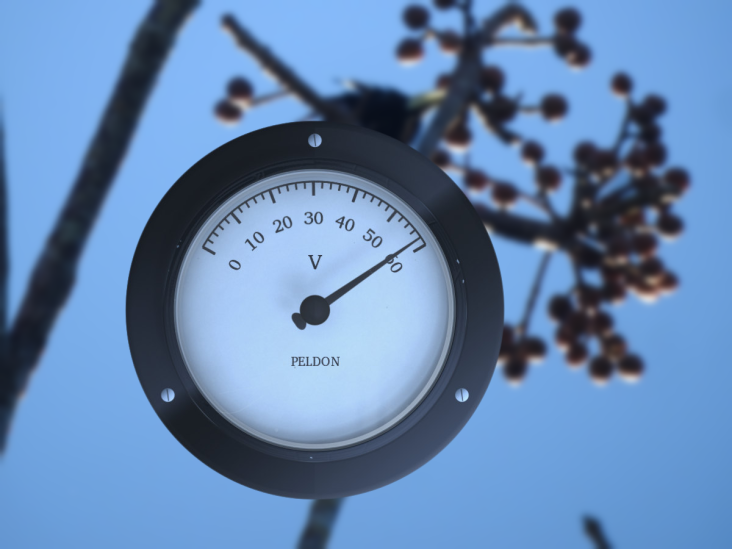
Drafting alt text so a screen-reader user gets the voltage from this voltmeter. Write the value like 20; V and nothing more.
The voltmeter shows 58; V
